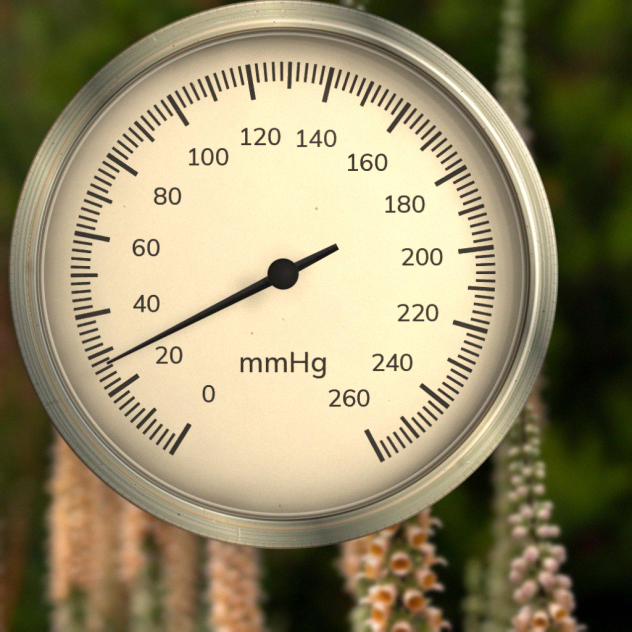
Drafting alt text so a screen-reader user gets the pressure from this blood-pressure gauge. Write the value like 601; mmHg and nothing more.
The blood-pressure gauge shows 27; mmHg
